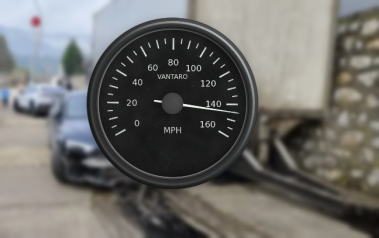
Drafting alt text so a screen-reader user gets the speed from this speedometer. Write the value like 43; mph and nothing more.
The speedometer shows 145; mph
